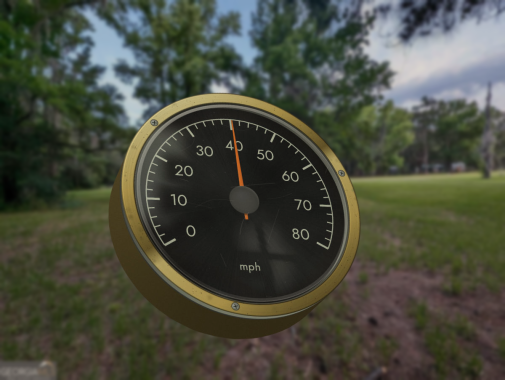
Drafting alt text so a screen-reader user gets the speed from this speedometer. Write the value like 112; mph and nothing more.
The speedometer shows 40; mph
